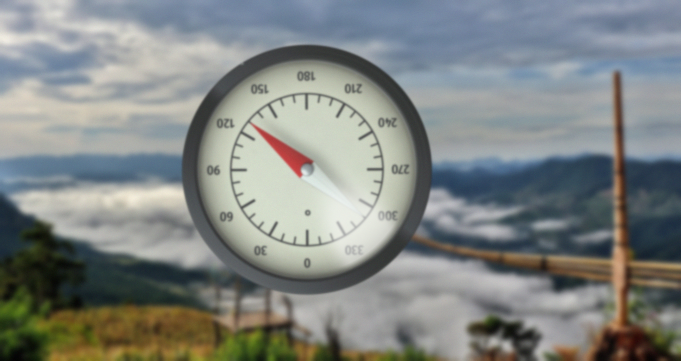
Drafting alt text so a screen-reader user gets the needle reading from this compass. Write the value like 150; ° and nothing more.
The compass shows 130; °
